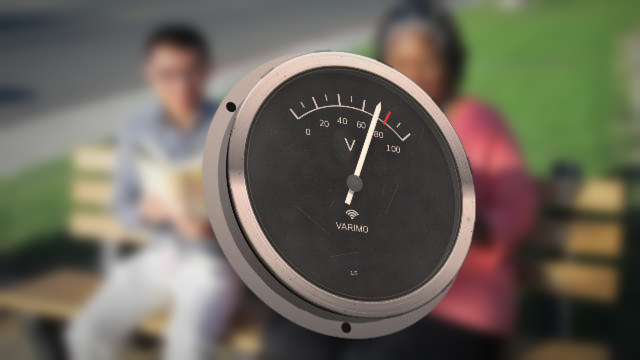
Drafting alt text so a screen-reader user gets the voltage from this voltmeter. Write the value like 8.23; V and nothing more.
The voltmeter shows 70; V
